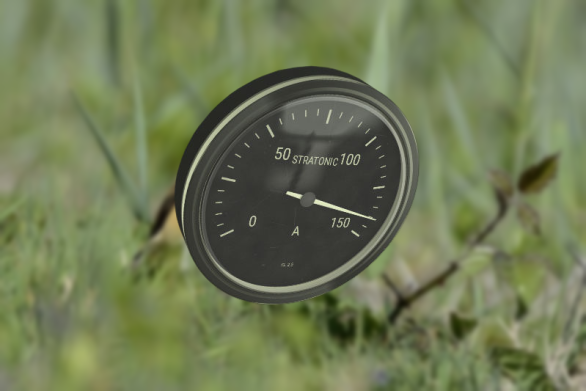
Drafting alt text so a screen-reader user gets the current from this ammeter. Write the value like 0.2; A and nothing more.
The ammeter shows 140; A
